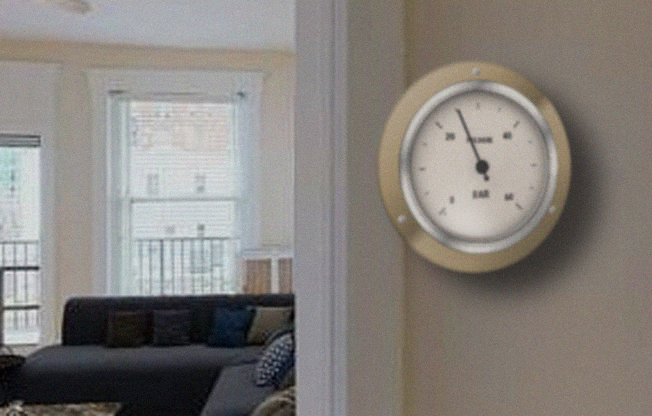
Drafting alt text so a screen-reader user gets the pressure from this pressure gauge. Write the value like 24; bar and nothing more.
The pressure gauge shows 25; bar
